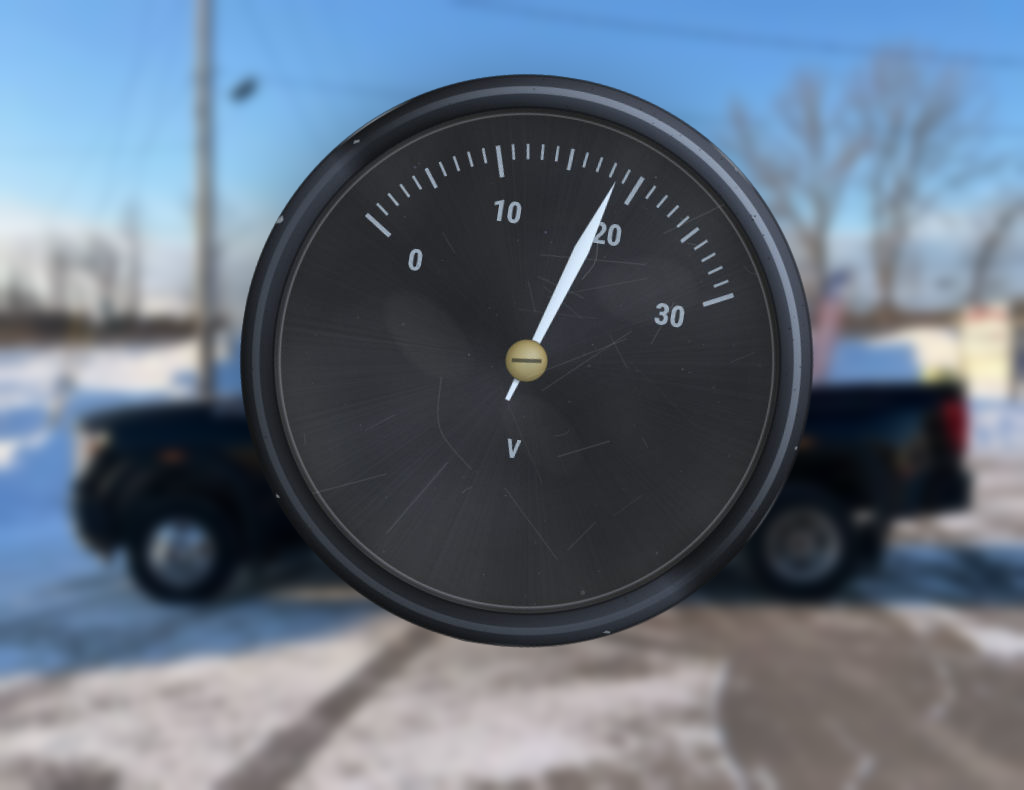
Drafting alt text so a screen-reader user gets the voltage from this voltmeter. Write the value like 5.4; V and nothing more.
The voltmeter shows 18.5; V
